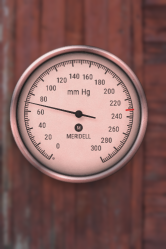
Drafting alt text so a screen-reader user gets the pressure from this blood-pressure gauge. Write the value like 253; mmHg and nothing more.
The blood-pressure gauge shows 70; mmHg
